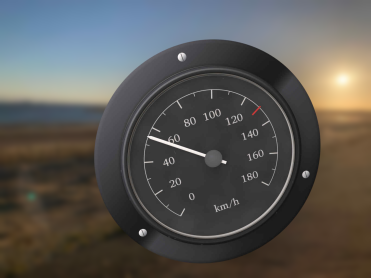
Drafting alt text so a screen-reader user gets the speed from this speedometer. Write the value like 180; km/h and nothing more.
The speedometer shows 55; km/h
